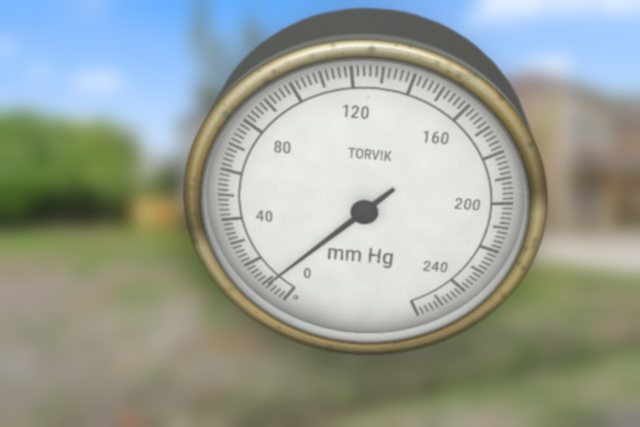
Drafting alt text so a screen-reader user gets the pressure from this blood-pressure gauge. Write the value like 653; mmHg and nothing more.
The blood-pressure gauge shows 10; mmHg
